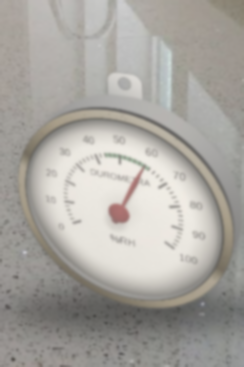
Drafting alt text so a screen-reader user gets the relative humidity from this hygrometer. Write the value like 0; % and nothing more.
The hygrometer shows 60; %
